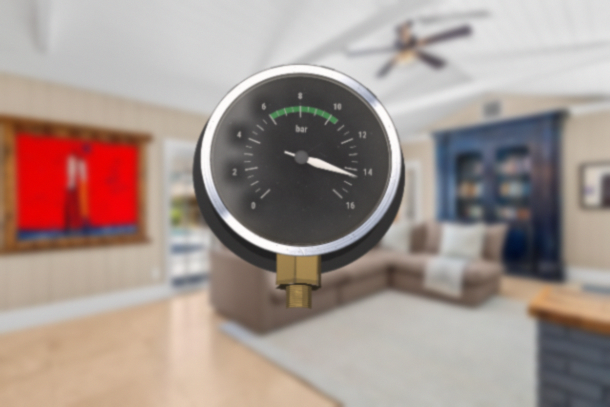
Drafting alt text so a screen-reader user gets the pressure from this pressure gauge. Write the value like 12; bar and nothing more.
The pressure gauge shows 14.5; bar
